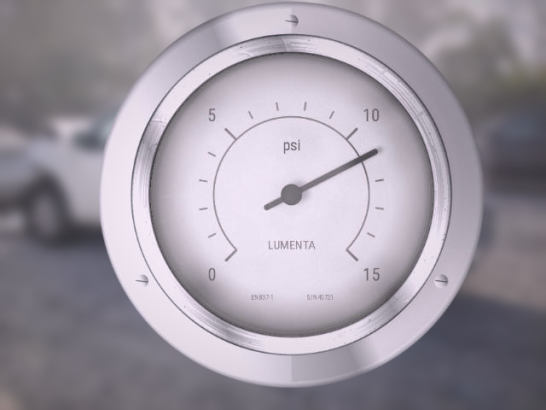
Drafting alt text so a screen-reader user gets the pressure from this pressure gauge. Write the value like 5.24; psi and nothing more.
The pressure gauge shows 11; psi
